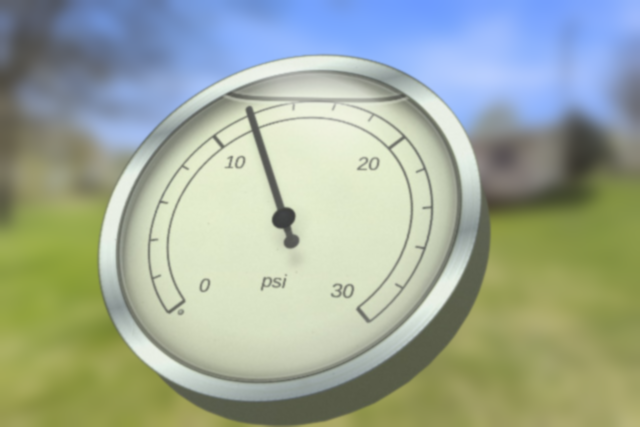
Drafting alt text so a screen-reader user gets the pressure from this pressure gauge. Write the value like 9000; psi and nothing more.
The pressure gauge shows 12; psi
